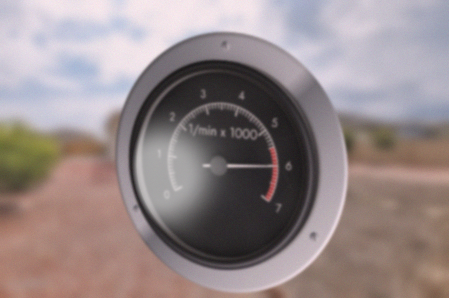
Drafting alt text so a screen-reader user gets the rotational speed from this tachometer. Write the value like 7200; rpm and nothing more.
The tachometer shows 6000; rpm
